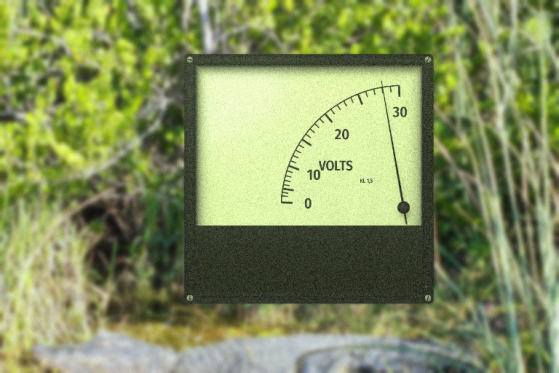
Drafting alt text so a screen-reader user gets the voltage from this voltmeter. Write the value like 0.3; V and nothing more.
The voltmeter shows 28; V
